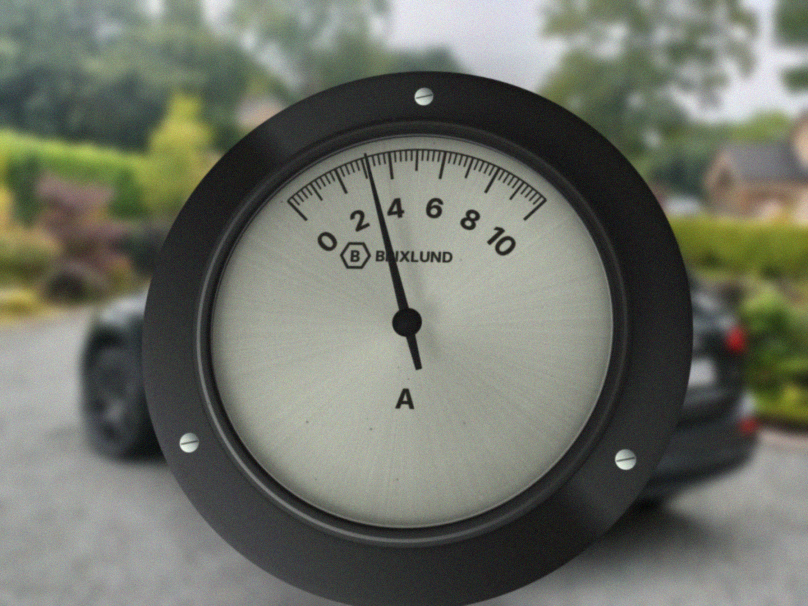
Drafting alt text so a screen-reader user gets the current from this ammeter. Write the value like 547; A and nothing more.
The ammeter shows 3.2; A
